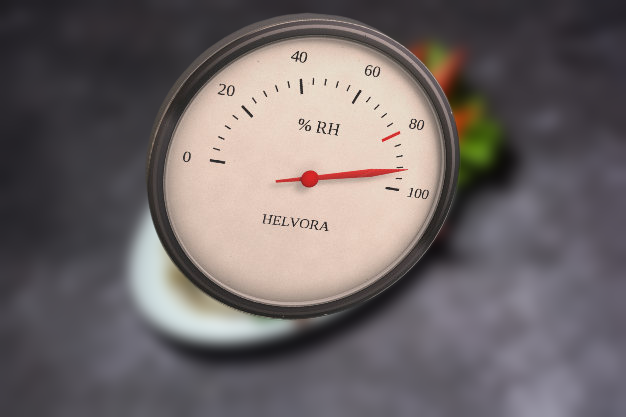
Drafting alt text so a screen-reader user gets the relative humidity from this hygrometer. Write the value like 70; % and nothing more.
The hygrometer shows 92; %
